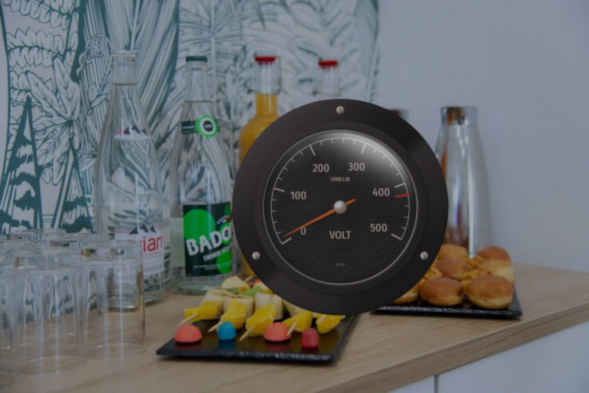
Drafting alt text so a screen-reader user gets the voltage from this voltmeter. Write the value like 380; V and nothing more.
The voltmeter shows 10; V
